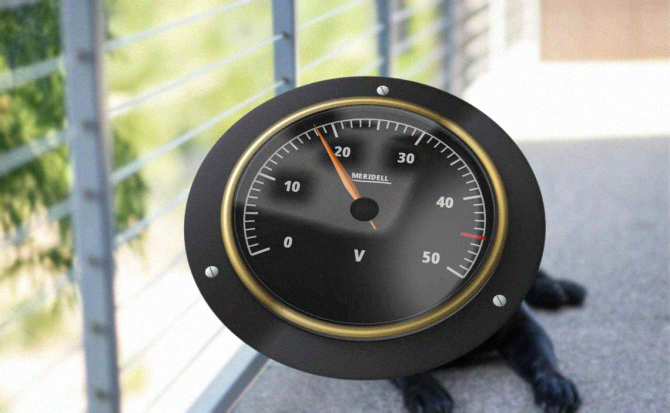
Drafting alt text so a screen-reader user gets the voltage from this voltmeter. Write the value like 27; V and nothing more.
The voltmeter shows 18; V
